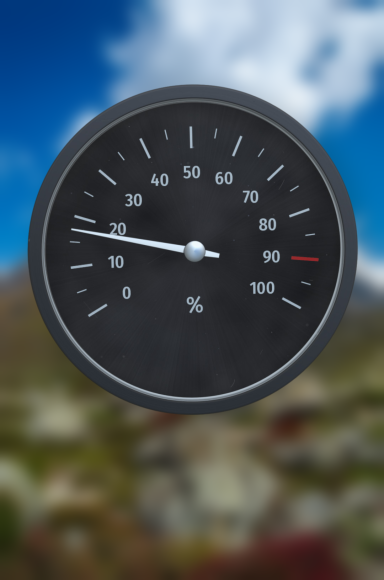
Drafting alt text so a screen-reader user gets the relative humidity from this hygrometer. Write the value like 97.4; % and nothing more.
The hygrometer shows 17.5; %
